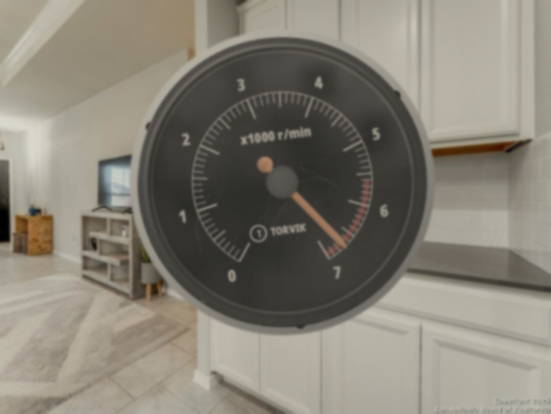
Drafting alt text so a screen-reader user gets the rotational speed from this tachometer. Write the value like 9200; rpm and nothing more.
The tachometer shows 6700; rpm
